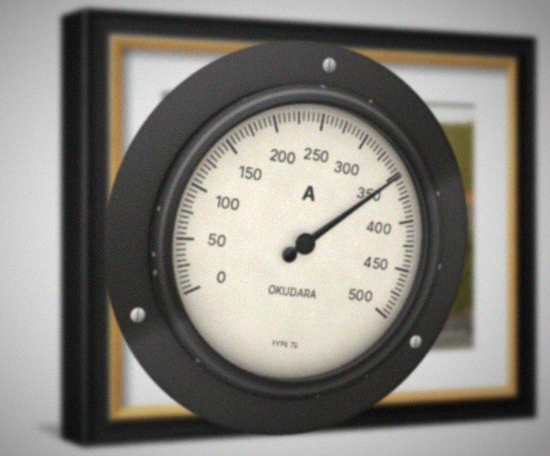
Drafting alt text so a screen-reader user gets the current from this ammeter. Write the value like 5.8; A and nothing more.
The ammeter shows 350; A
